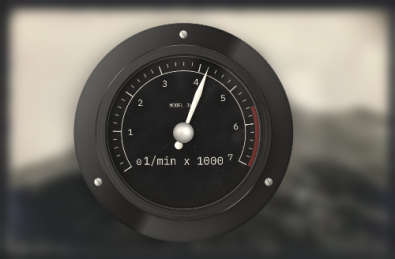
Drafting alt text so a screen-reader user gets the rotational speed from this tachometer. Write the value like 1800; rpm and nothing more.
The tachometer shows 4200; rpm
